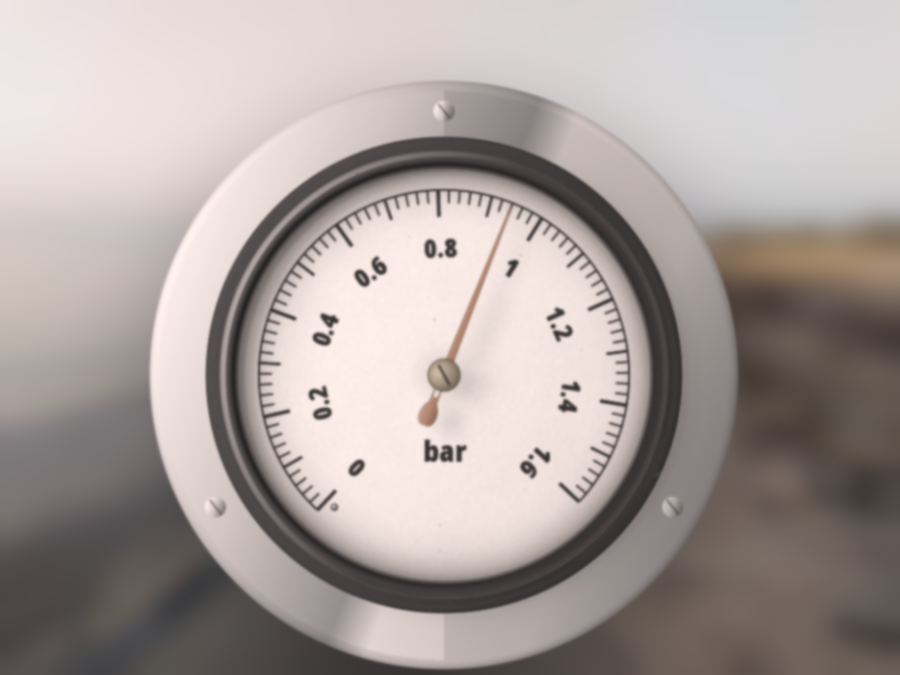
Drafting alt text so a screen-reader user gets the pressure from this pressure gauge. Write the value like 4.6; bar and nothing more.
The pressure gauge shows 0.94; bar
